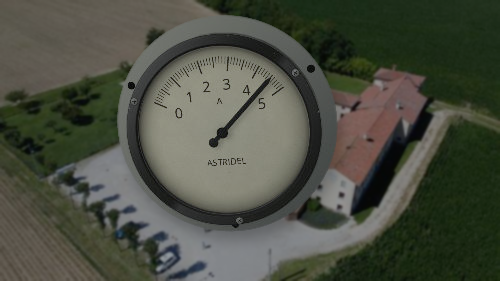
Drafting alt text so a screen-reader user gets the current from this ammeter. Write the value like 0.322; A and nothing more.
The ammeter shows 4.5; A
